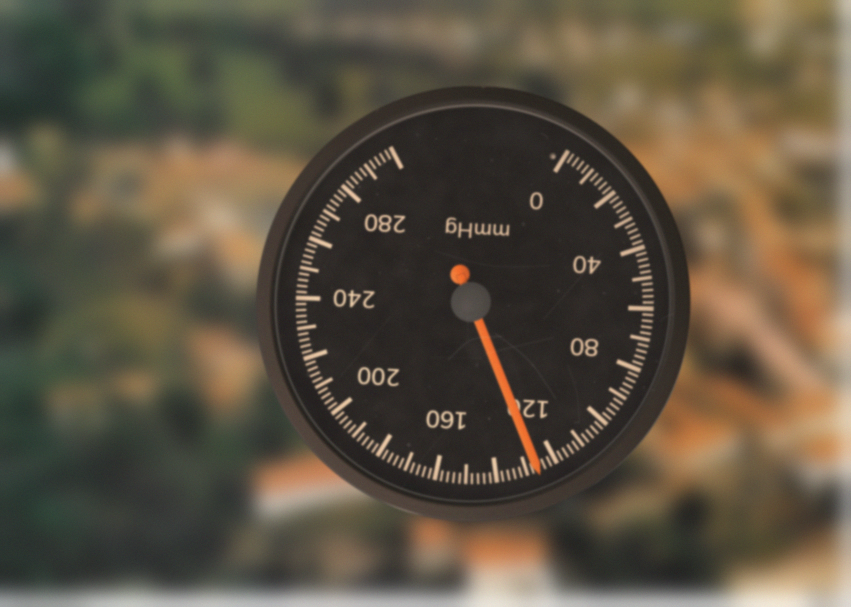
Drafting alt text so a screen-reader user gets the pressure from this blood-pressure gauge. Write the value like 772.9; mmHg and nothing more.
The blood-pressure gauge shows 126; mmHg
